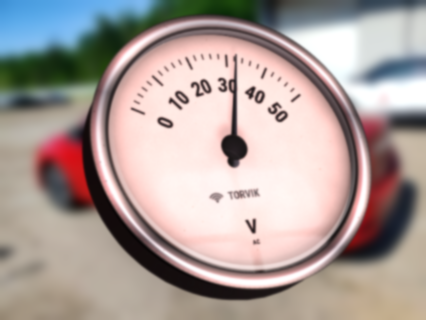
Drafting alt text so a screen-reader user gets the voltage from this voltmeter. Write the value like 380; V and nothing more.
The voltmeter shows 32; V
